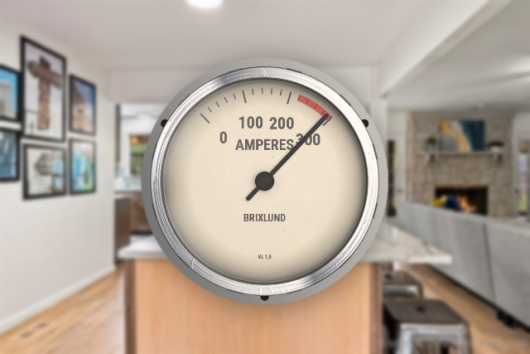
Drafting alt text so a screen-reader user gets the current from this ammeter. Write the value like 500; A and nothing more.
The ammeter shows 290; A
